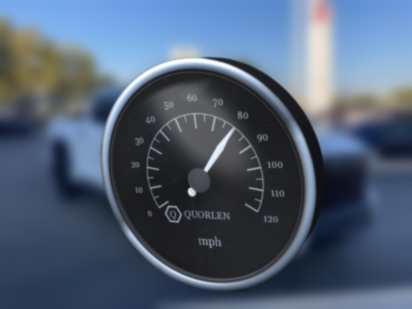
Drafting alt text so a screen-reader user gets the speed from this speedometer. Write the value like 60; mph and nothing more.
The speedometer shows 80; mph
